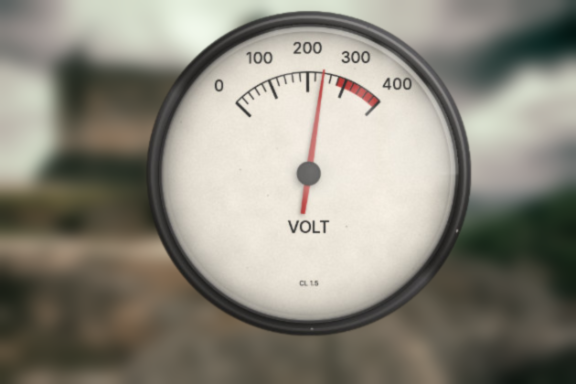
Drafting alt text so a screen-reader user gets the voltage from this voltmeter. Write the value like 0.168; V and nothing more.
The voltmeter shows 240; V
